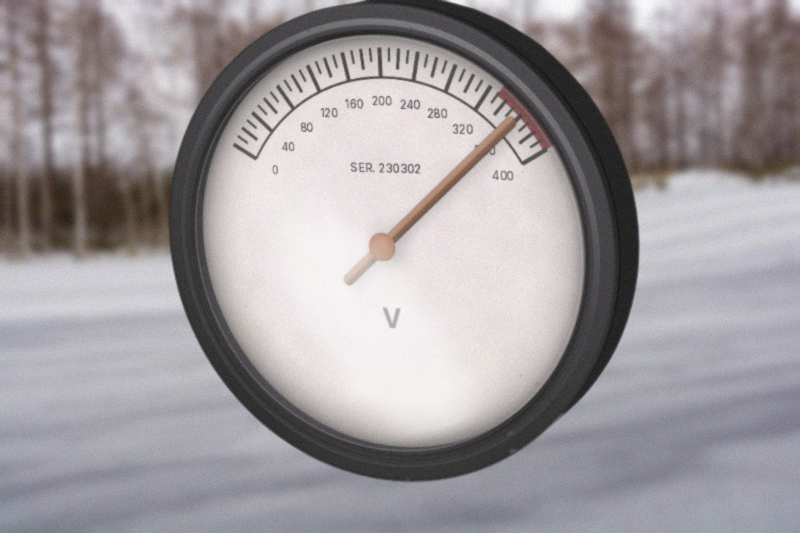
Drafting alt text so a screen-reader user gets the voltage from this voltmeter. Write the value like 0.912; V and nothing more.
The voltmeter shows 360; V
